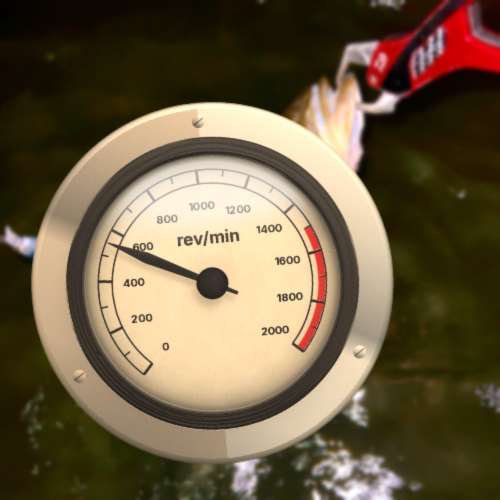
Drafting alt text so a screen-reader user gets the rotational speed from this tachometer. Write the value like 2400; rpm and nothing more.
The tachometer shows 550; rpm
